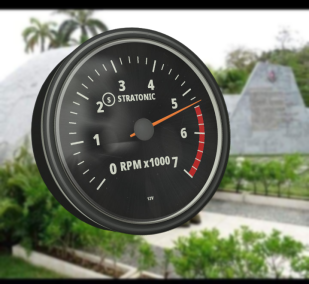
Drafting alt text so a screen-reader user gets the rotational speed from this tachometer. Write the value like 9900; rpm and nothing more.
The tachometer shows 5300; rpm
